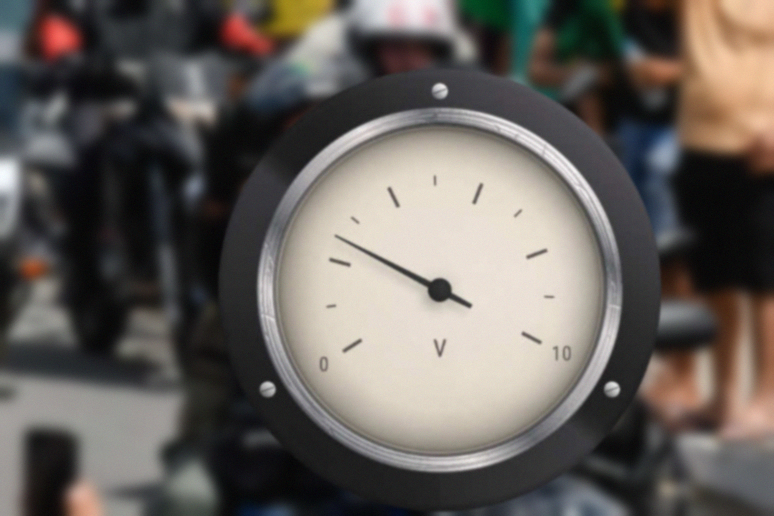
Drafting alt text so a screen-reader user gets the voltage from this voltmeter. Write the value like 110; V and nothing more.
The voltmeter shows 2.5; V
